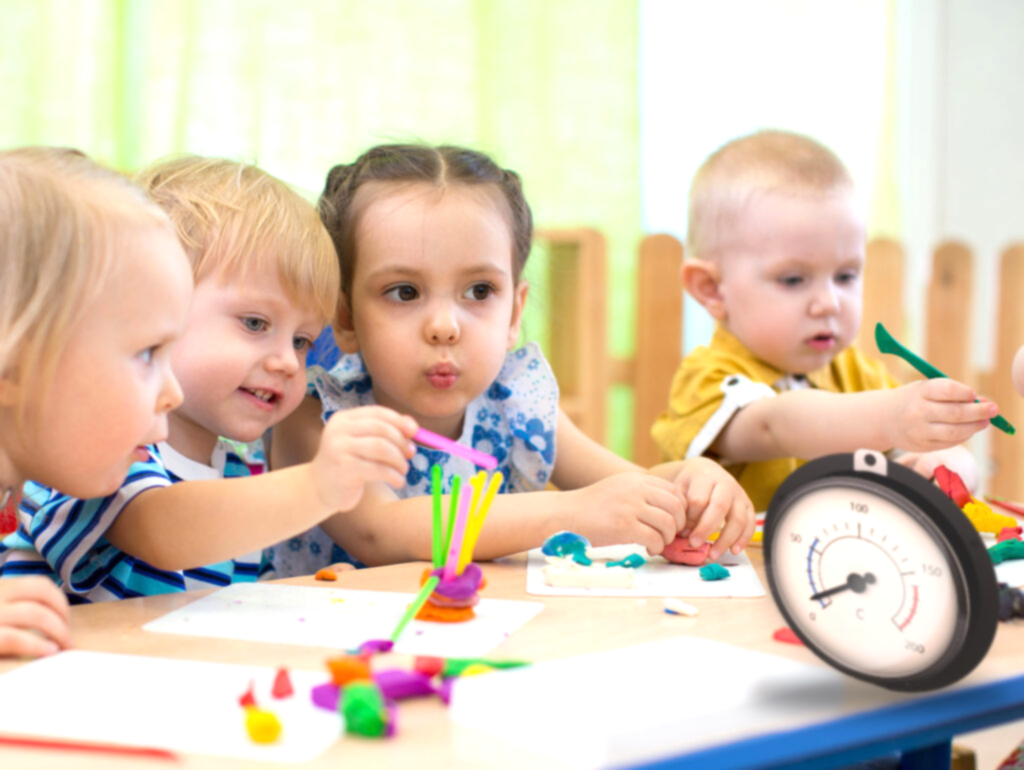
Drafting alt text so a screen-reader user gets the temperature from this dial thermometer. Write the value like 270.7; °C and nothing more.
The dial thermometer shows 10; °C
